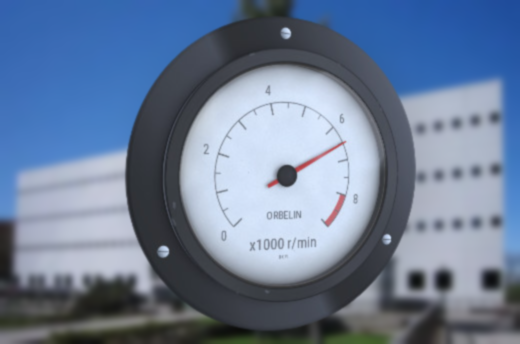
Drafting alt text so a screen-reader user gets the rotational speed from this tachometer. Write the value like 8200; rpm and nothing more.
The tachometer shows 6500; rpm
